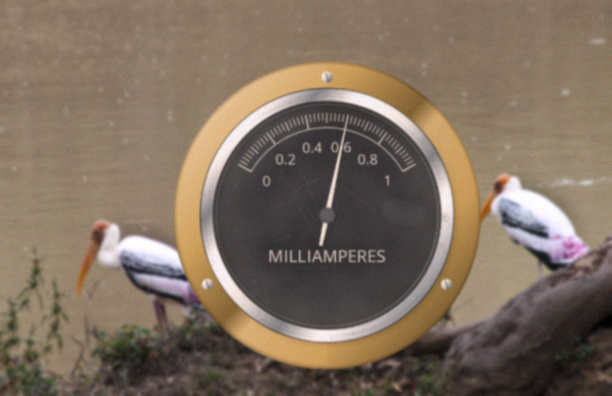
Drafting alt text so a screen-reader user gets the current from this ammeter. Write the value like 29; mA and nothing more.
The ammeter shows 0.6; mA
